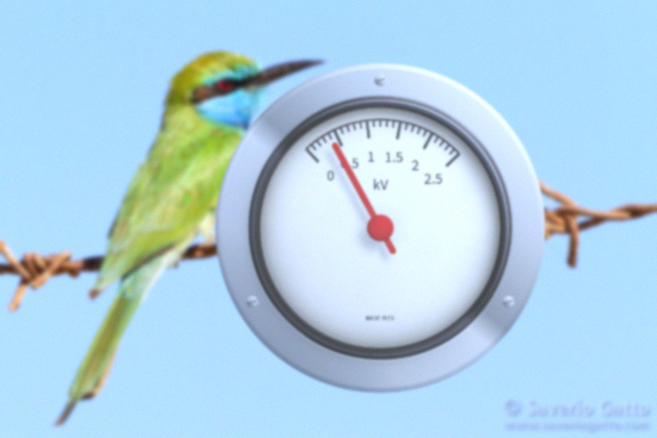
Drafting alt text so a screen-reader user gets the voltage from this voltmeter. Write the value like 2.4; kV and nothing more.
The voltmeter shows 0.4; kV
